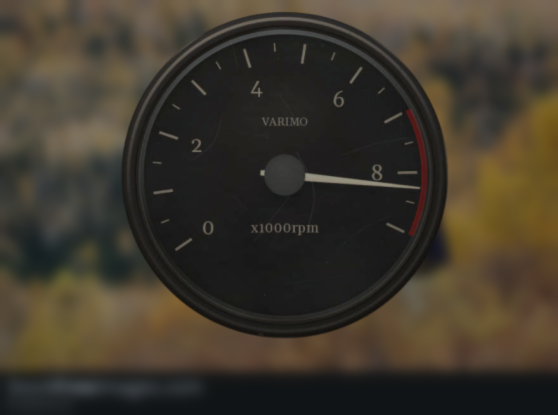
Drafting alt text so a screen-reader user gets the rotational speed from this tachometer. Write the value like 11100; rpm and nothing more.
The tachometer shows 8250; rpm
